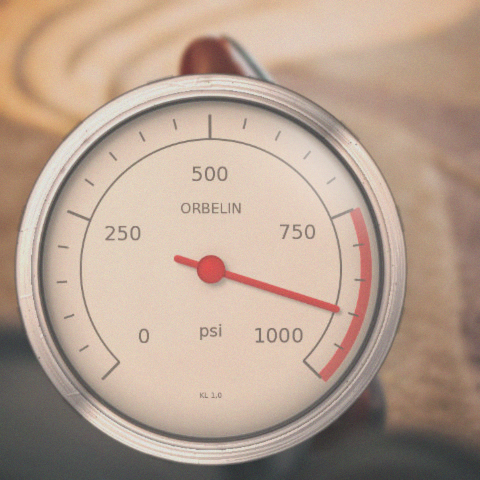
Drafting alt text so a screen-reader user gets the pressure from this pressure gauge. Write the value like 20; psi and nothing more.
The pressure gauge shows 900; psi
